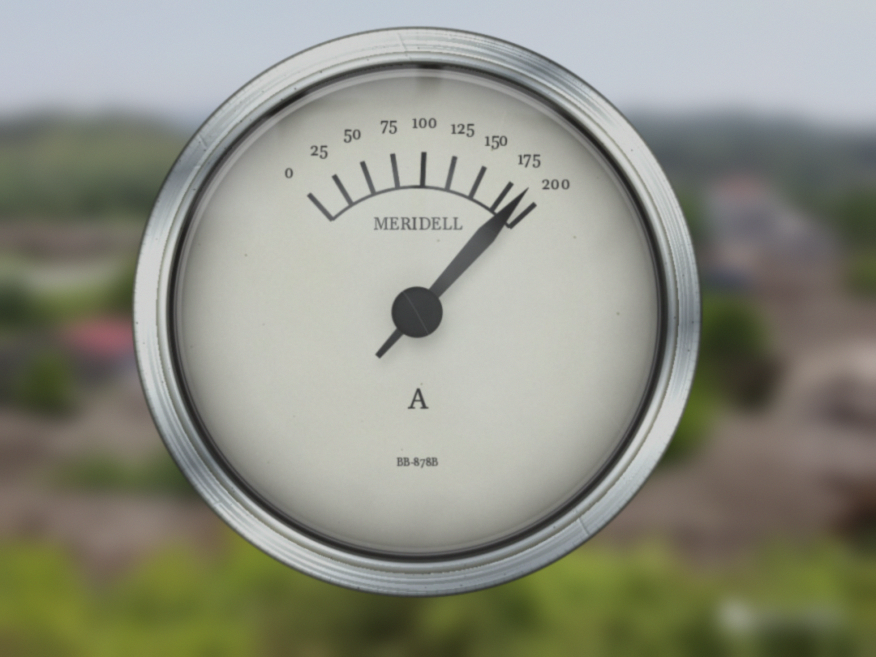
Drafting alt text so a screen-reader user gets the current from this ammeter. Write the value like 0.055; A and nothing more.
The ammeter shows 187.5; A
